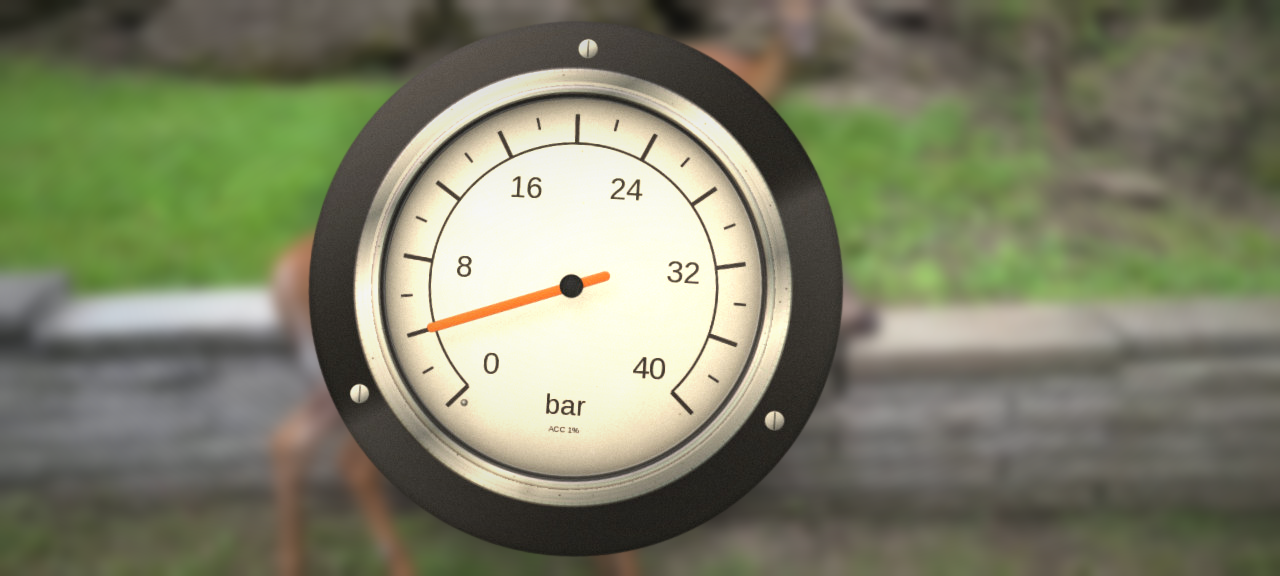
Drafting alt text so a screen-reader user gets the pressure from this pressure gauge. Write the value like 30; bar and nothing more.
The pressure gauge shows 4; bar
